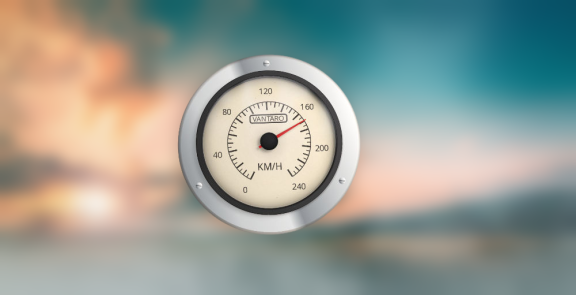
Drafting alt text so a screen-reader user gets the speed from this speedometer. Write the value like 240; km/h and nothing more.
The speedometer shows 170; km/h
